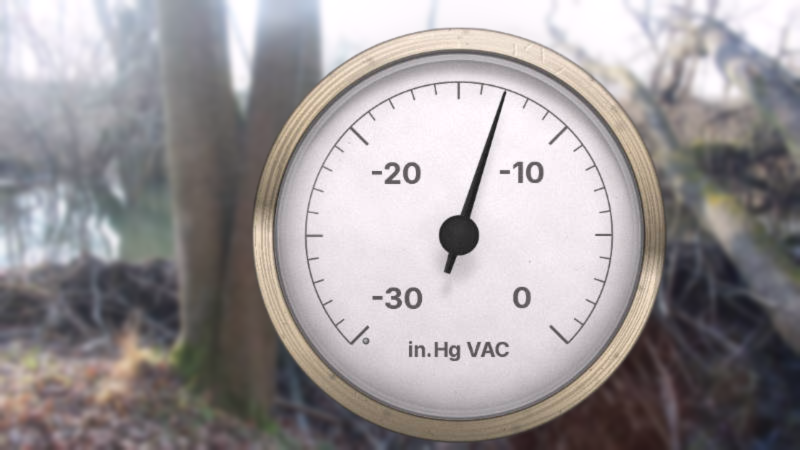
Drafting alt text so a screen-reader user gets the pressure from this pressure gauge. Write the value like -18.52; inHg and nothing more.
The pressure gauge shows -13; inHg
